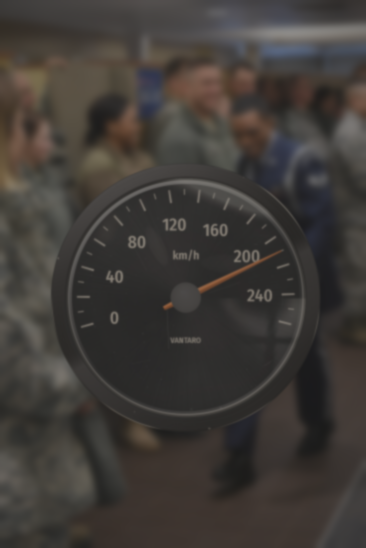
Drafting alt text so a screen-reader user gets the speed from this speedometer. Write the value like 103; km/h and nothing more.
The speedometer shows 210; km/h
